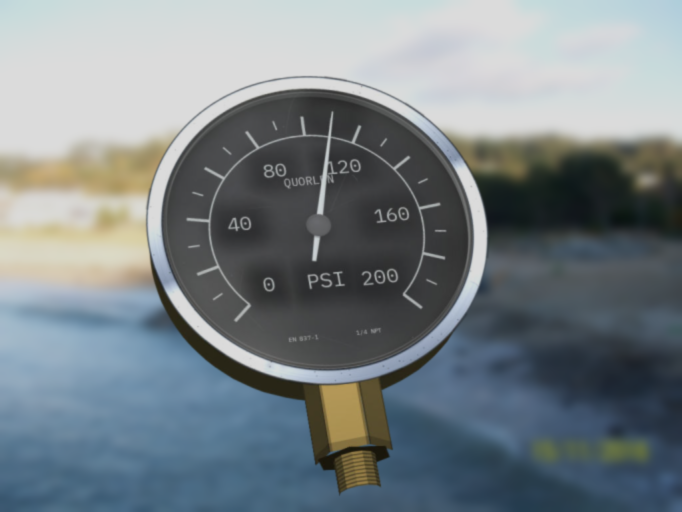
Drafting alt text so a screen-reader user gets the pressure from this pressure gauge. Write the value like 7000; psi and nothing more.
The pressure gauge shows 110; psi
